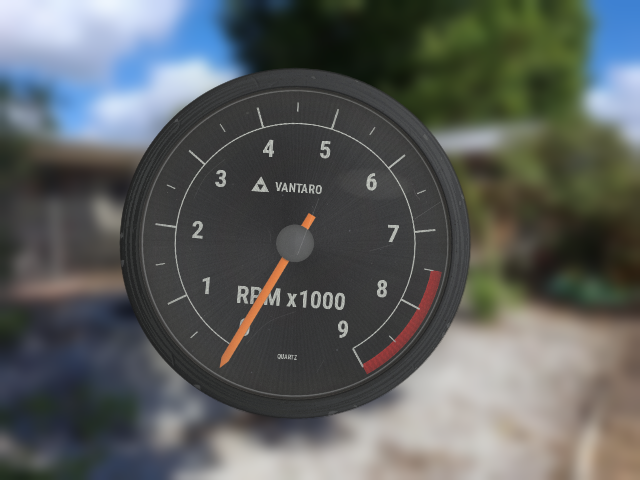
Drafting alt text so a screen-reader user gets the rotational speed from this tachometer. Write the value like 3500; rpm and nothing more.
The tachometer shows 0; rpm
